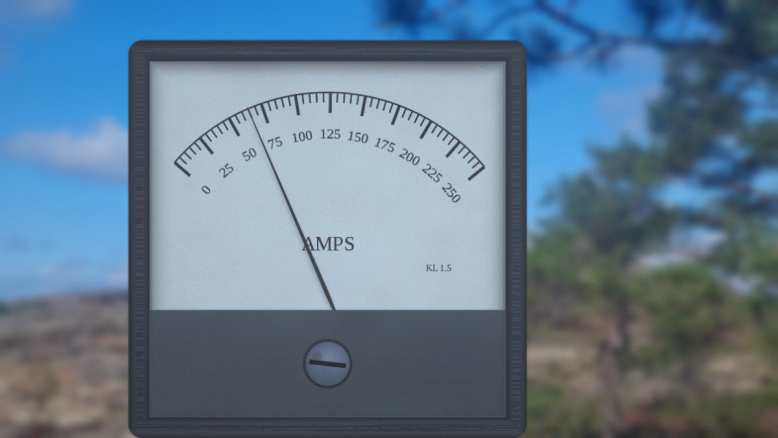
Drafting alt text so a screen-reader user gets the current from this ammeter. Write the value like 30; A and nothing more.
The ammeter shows 65; A
